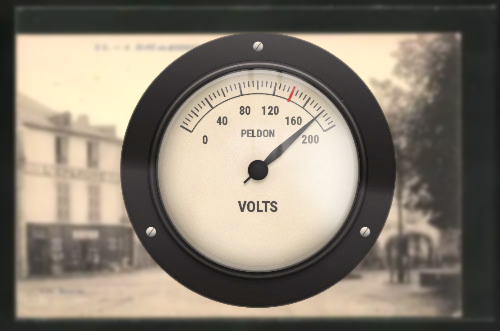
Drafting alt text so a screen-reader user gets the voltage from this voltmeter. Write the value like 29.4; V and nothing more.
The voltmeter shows 180; V
